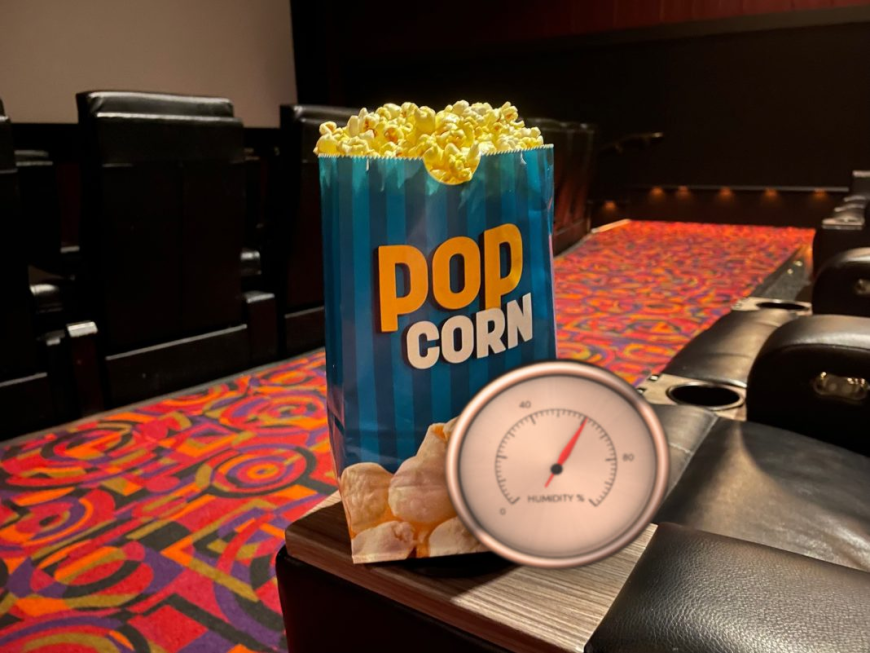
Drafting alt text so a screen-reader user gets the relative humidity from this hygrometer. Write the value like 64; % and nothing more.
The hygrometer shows 60; %
